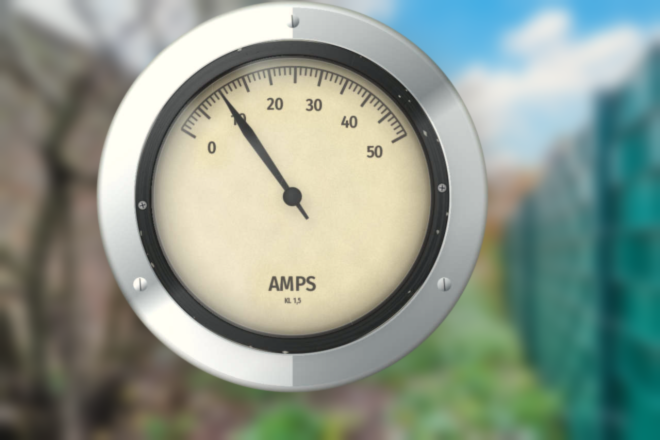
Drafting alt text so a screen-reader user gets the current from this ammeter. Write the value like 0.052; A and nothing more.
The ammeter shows 10; A
